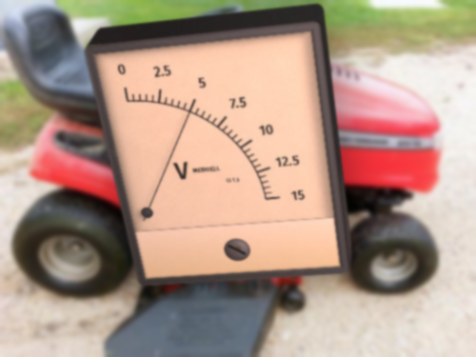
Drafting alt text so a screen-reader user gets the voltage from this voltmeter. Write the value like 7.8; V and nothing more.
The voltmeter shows 5; V
